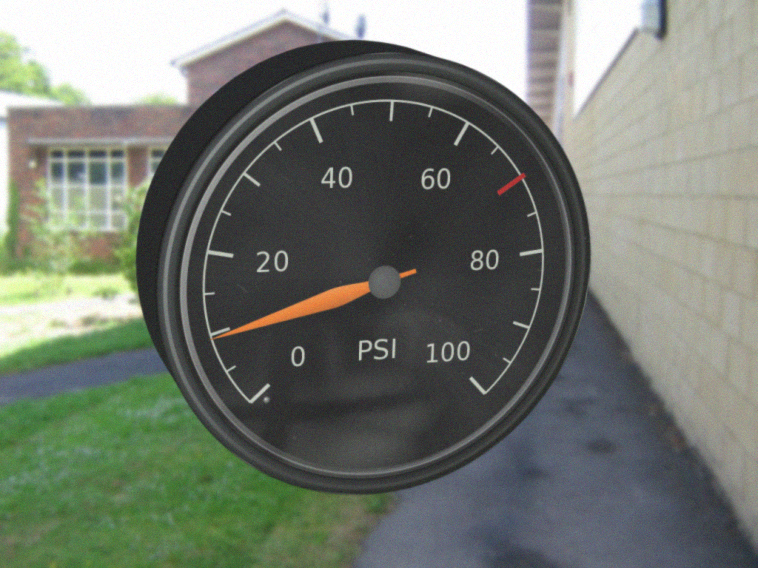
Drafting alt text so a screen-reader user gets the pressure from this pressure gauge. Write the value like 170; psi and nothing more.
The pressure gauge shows 10; psi
